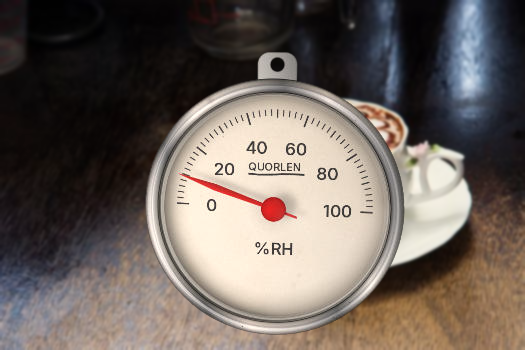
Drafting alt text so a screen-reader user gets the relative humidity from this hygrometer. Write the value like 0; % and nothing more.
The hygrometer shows 10; %
